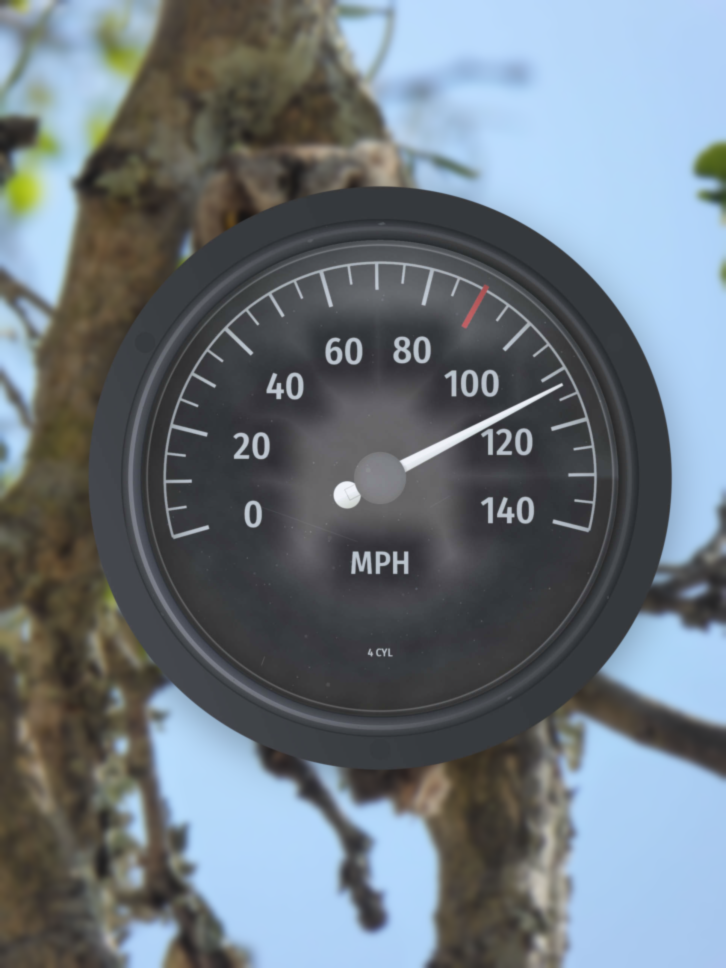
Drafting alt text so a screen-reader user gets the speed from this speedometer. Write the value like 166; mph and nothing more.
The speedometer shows 112.5; mph
